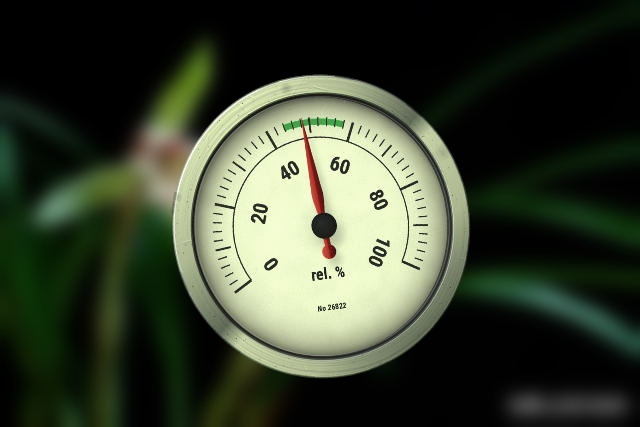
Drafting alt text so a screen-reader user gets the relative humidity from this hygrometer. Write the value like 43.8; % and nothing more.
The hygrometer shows 48; %
